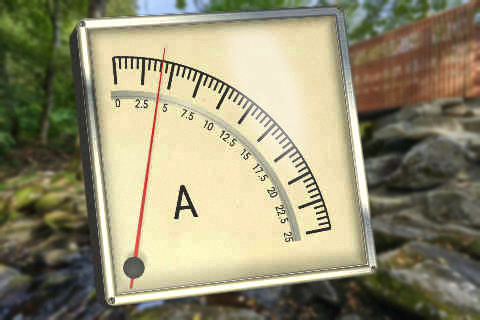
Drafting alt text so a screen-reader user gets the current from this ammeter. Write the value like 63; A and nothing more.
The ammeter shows 4; A
